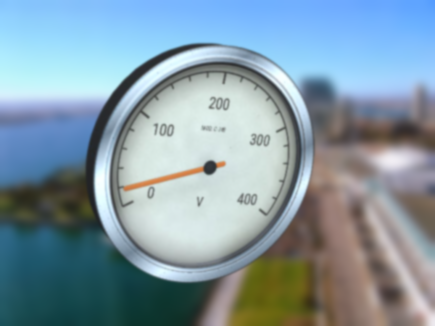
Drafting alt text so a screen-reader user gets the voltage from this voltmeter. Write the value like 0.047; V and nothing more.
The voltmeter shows 20; V
